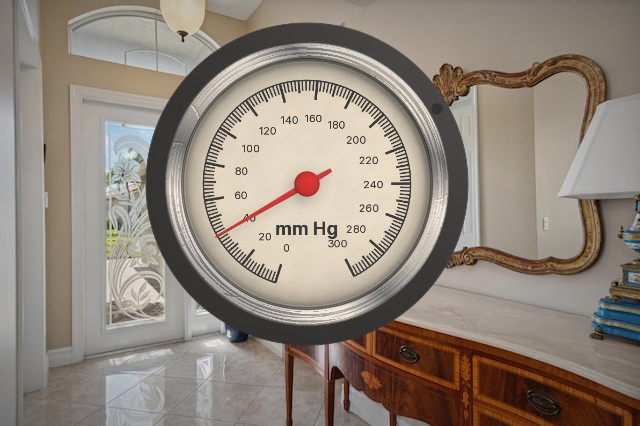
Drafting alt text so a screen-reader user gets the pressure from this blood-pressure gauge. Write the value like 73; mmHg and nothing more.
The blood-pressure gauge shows 40; mmHg
